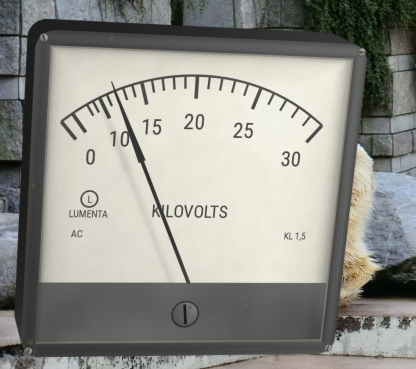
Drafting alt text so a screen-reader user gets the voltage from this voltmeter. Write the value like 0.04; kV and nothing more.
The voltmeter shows 12; kV
